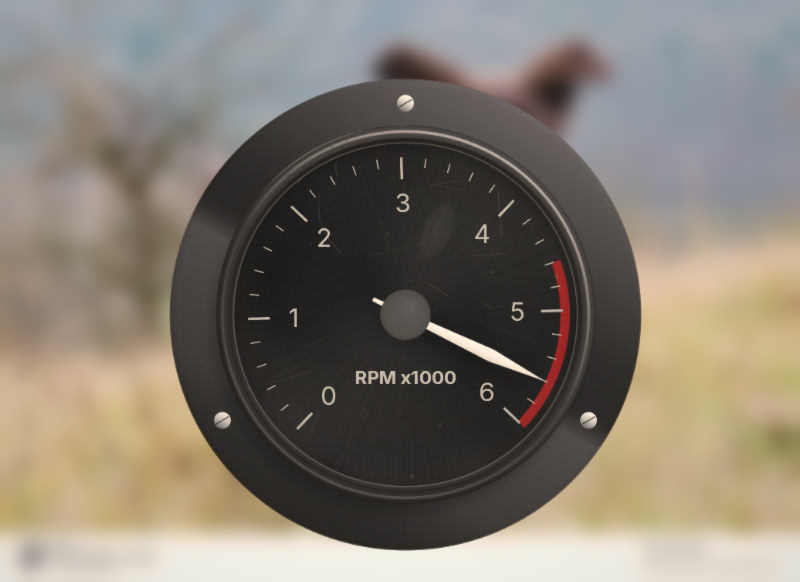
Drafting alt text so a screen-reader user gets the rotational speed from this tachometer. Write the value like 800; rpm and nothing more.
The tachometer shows 5600; rpm
